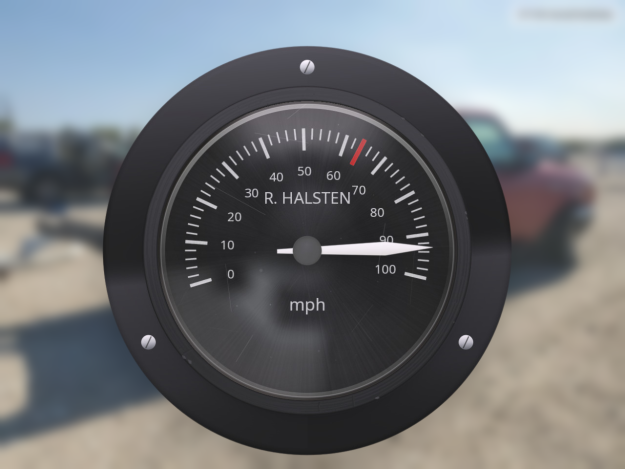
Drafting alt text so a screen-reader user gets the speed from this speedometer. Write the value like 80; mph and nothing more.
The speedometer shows 93; mph
